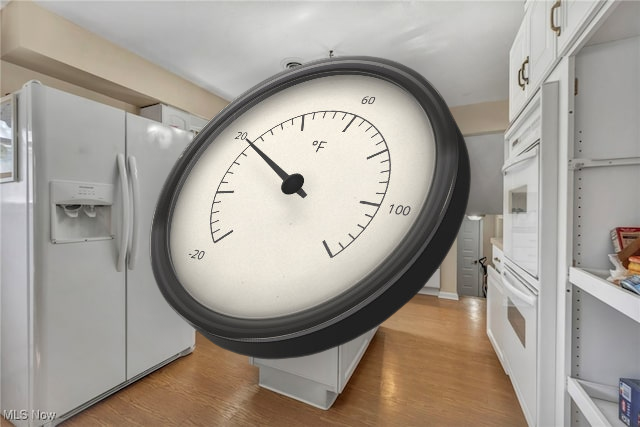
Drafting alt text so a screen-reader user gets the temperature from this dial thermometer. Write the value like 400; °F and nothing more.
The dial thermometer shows 20; °F
